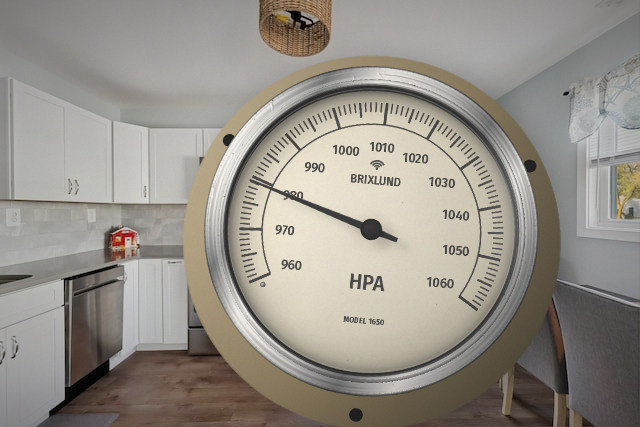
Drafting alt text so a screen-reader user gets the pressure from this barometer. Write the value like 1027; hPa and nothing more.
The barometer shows 979; hPa
